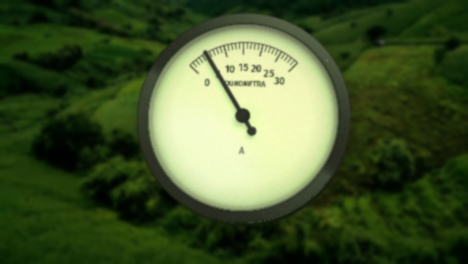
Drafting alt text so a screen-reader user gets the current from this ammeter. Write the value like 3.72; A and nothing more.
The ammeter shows 5; A
